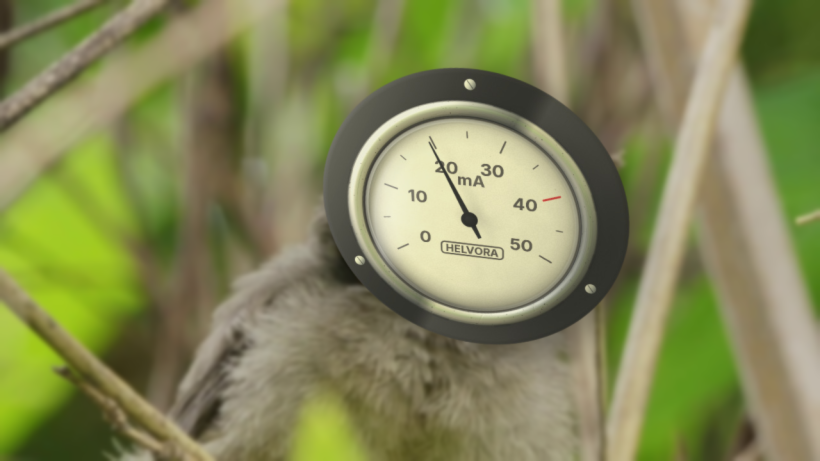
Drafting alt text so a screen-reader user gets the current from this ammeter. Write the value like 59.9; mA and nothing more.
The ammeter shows 20; mA
